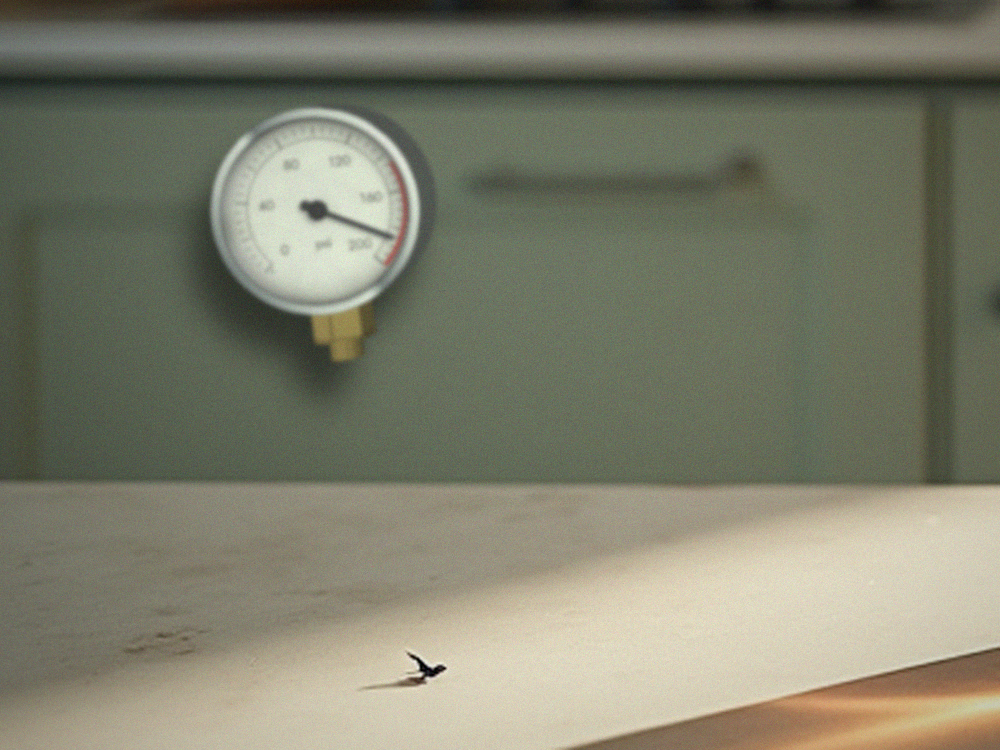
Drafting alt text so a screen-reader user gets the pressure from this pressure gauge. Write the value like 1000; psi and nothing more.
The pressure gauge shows 185; psi
